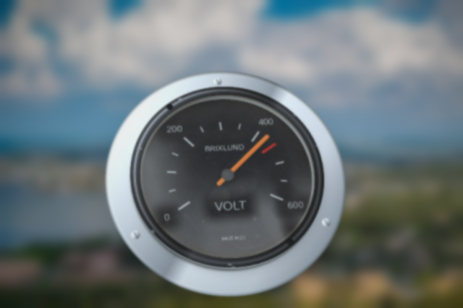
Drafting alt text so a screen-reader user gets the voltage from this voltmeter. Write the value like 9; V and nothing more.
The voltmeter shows 425; V
